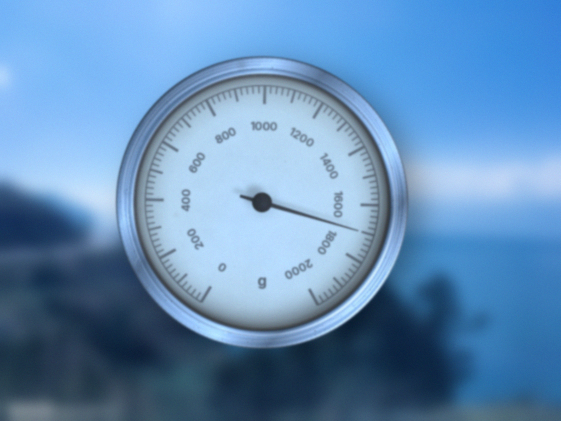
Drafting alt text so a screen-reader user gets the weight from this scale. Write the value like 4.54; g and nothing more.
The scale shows 1700; g
